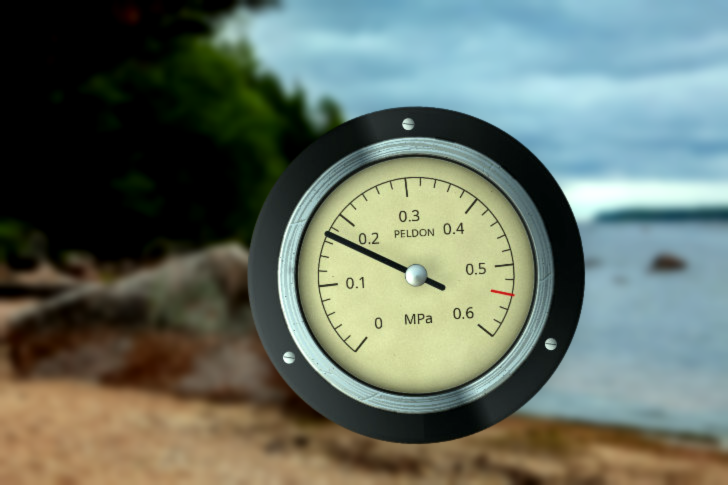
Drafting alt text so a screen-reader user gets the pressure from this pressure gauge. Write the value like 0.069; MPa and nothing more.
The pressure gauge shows 0.17; MPa
